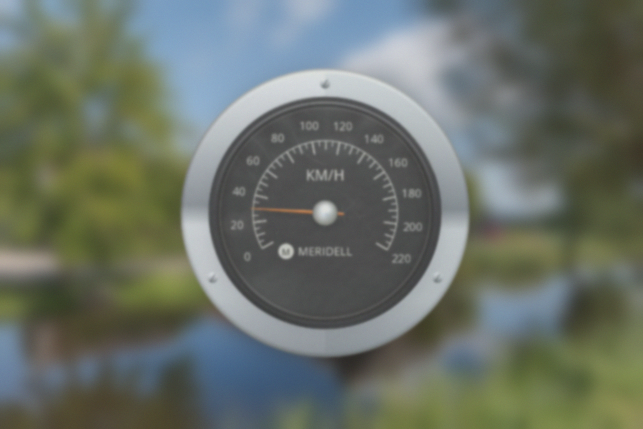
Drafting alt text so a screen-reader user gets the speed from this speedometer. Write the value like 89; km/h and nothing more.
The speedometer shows 30; km/h
